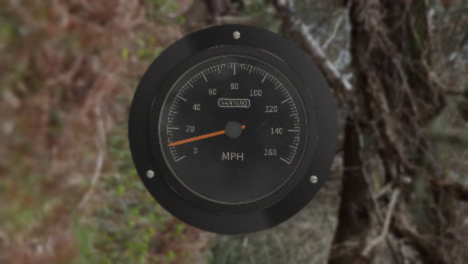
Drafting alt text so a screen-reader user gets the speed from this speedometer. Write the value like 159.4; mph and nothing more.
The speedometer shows 10; mph
